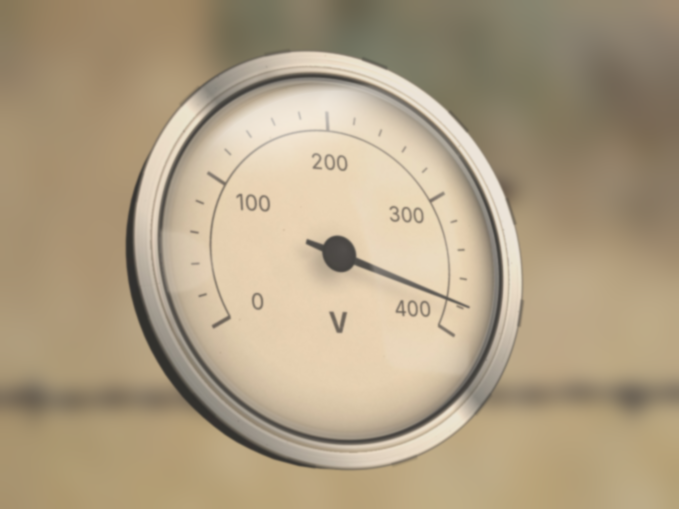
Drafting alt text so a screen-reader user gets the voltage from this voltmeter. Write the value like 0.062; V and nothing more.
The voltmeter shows 380; V
